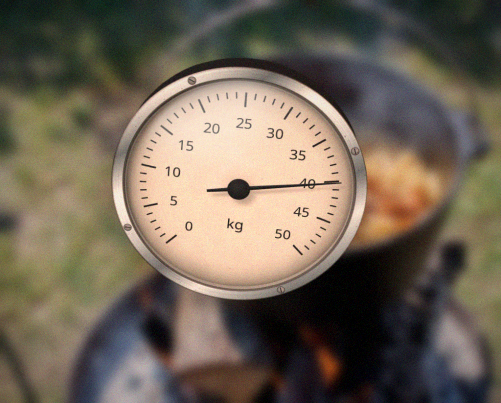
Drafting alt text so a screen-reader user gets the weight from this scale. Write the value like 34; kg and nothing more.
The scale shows 40; kg
